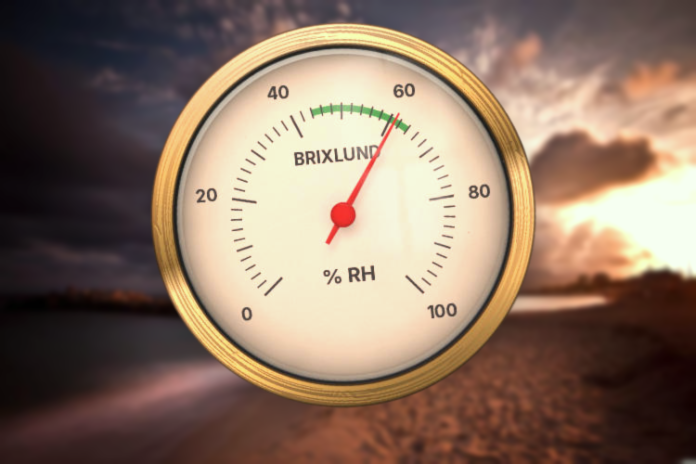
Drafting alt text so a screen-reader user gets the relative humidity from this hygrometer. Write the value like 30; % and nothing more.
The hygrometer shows 61; %
